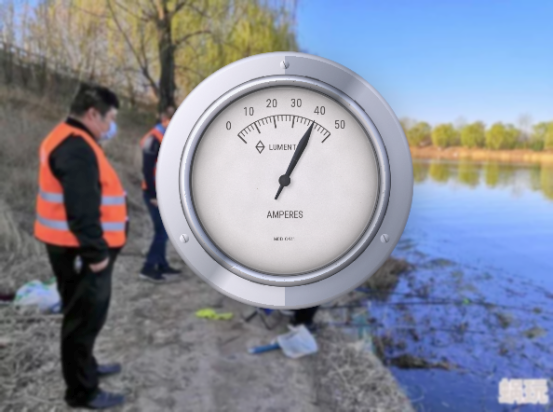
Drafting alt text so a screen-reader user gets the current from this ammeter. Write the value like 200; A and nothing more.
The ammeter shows 40; A
